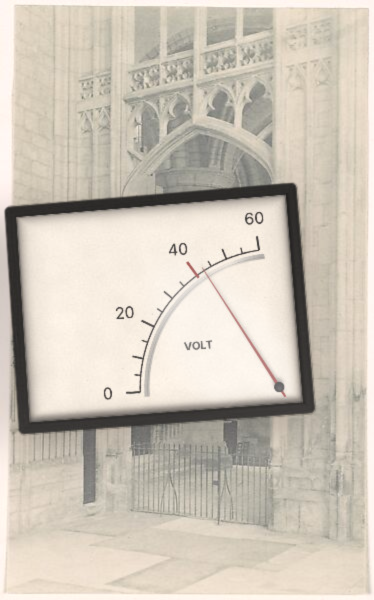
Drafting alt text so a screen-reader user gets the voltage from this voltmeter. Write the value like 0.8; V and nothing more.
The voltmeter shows 42.5; V
